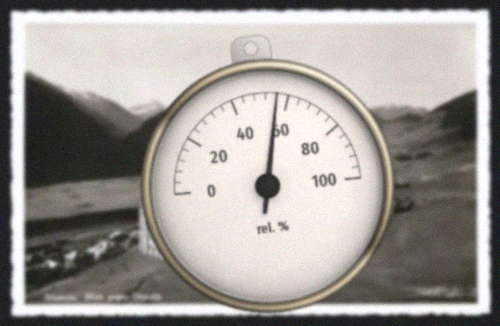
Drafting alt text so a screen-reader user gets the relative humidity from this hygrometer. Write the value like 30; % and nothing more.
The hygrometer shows 56; %
